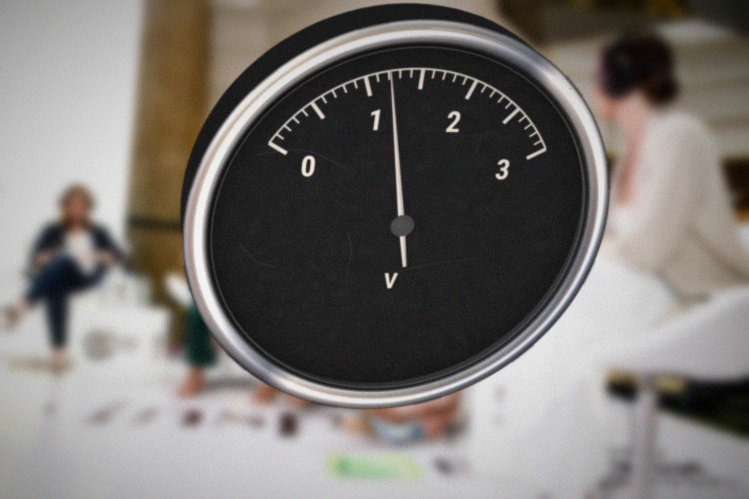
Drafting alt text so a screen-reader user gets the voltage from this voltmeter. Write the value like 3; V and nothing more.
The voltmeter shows 1.2; V
